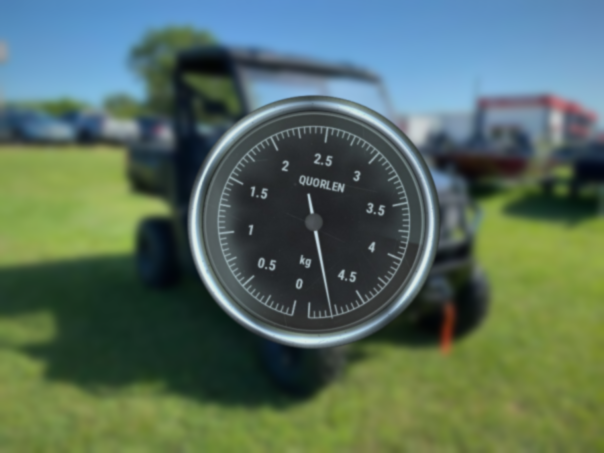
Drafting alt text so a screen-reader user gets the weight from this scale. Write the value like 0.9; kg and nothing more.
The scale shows 4.8; kg
